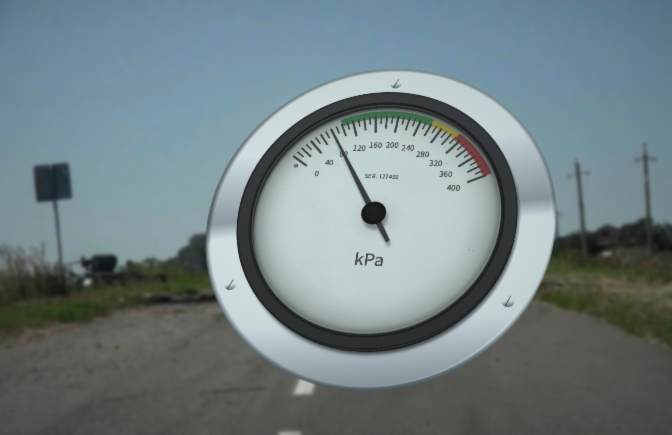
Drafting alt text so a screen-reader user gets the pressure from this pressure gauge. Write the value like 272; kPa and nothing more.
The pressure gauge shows 80; kPa
